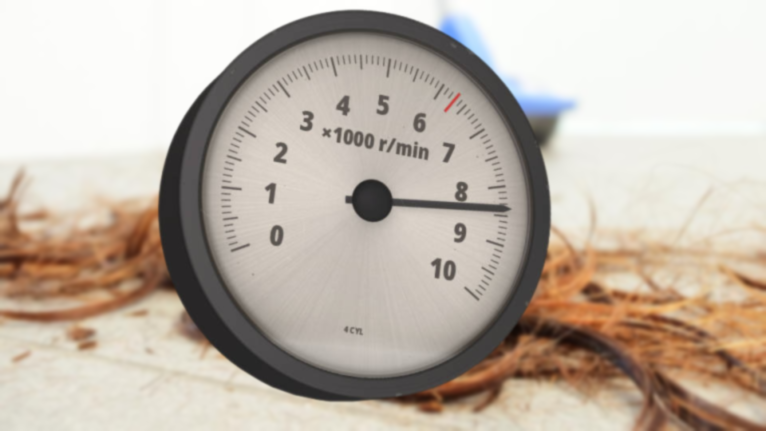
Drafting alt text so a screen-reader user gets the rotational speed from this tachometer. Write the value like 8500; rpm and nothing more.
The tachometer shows 8400; rpm
